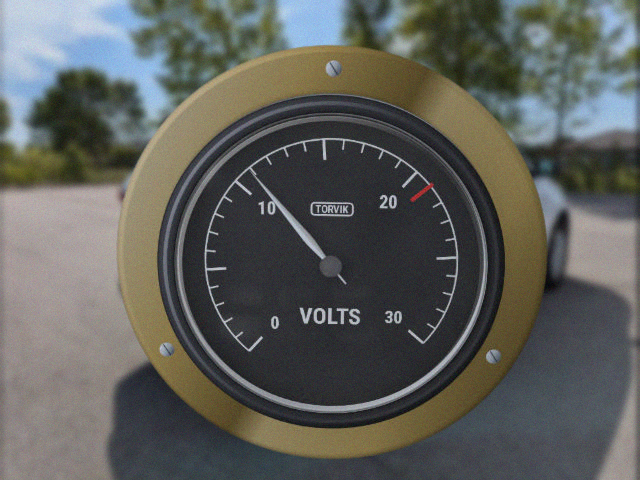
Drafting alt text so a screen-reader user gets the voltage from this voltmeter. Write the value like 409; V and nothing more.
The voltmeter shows 11; V
